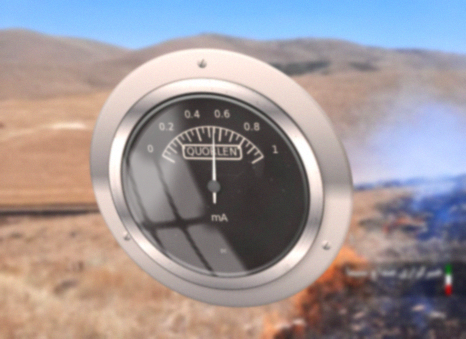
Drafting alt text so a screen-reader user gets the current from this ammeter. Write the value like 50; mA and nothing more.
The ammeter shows 0.55; mA
